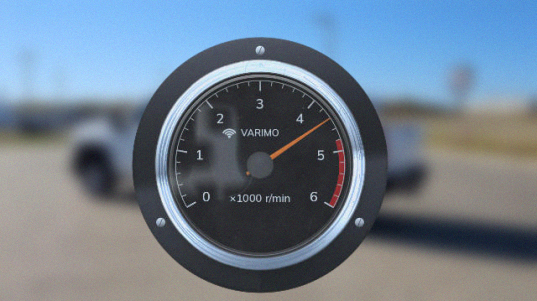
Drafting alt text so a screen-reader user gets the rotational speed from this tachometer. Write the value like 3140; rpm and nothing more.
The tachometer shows 4400; rpm
